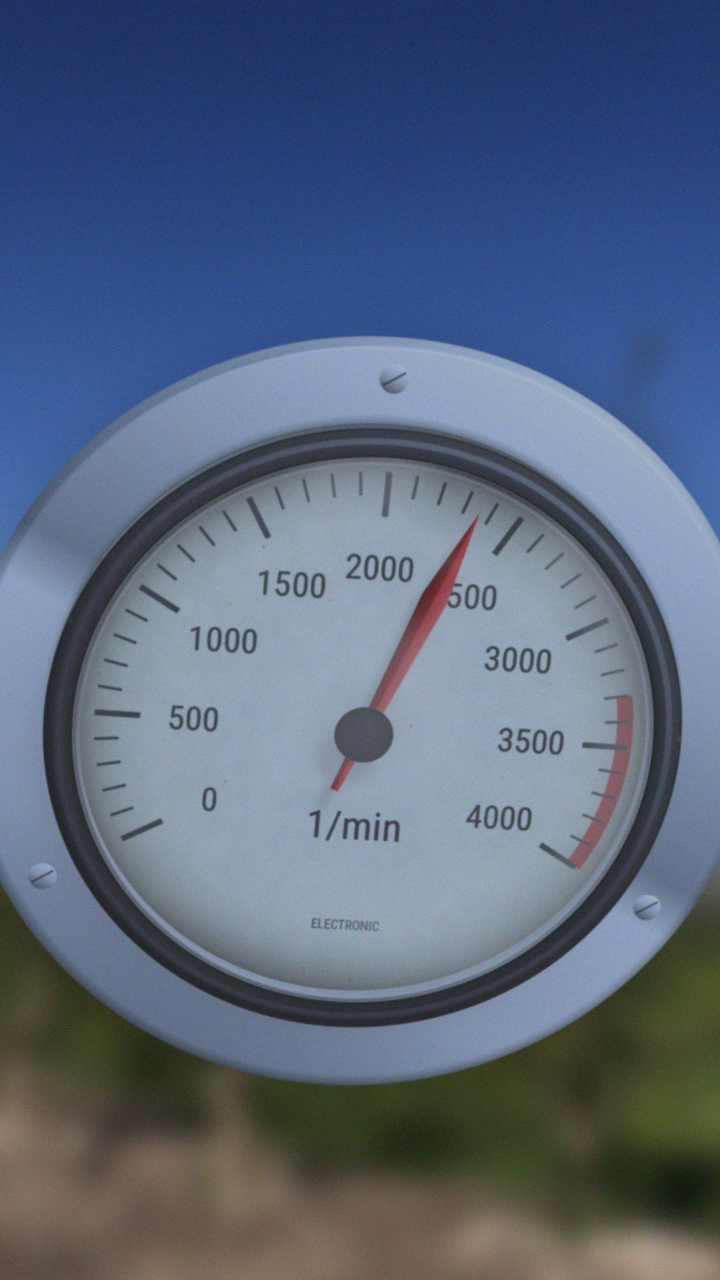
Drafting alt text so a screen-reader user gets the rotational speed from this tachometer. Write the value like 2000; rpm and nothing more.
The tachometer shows 2350; rpm
